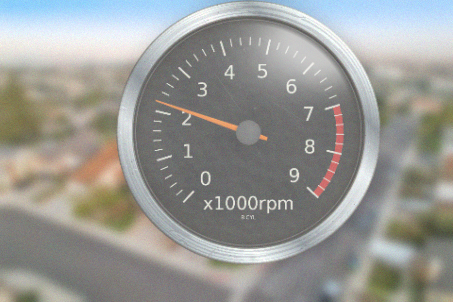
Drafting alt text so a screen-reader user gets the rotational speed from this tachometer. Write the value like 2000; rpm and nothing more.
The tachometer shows 2200; rpm
